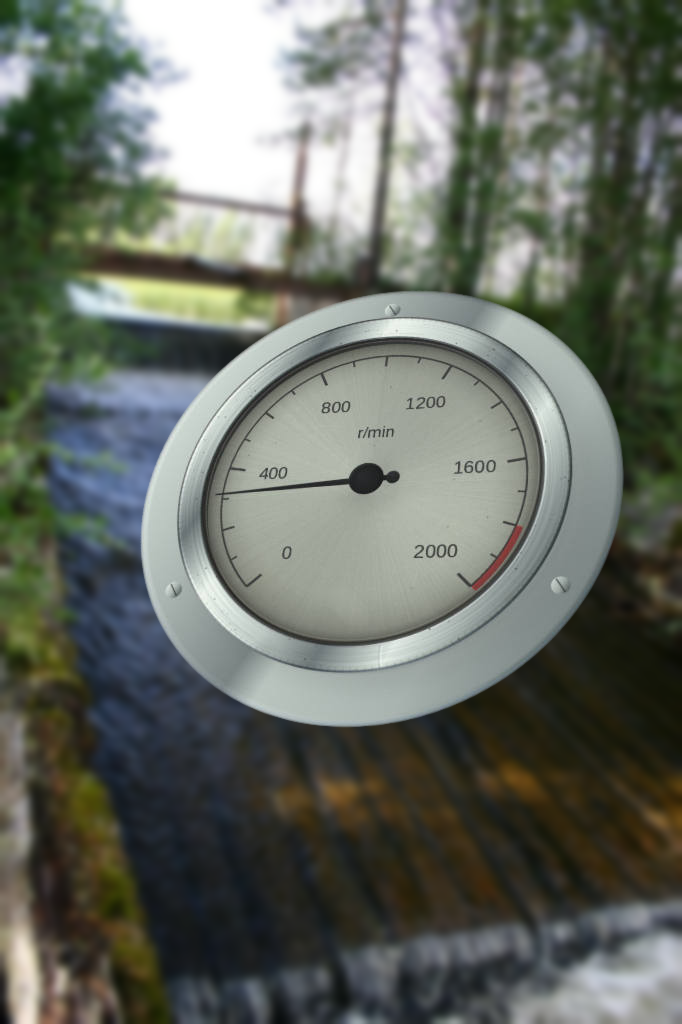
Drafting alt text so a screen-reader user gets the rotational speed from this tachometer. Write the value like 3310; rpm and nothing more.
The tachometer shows 300; rpm
